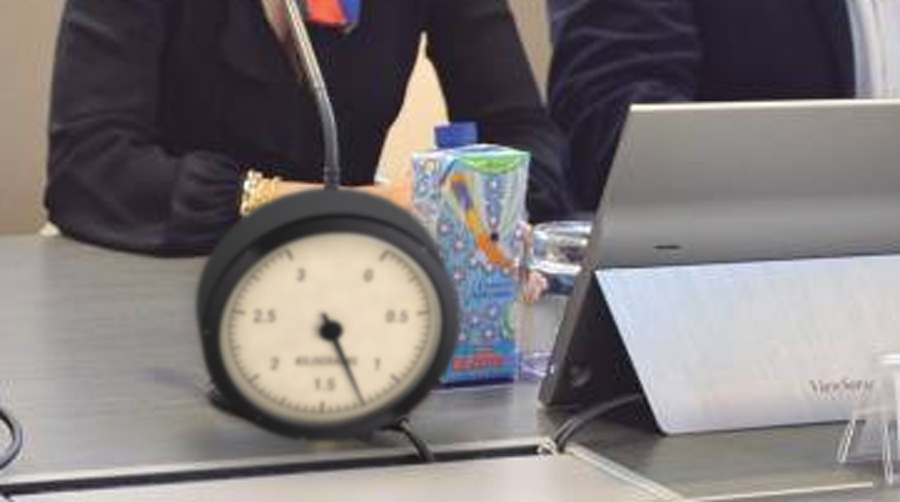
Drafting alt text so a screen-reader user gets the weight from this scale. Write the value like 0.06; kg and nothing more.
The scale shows 1.25; kg
